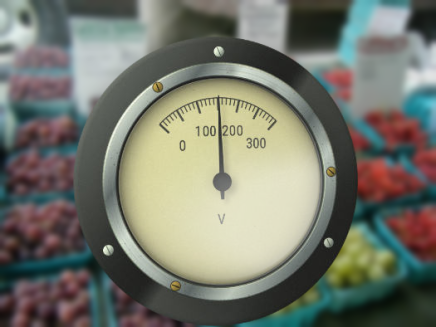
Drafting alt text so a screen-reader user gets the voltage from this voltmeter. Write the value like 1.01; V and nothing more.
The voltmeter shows 150; V
